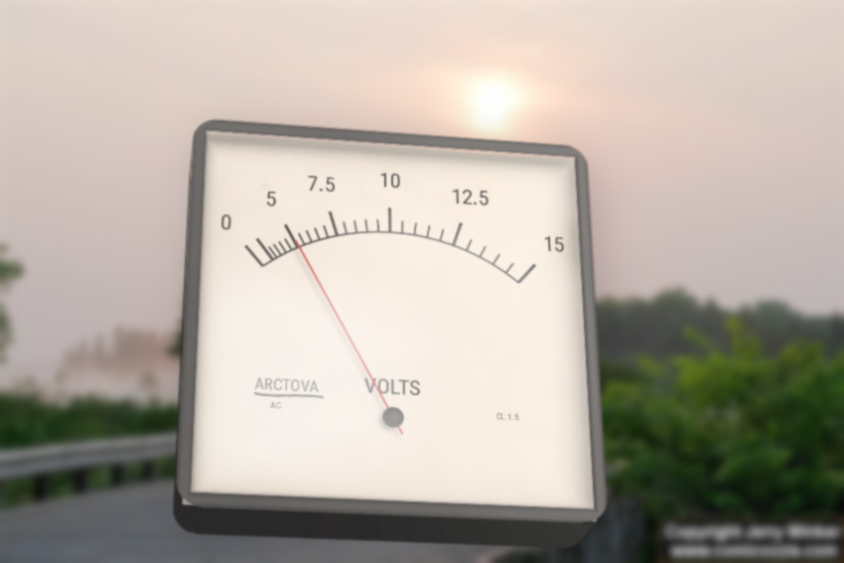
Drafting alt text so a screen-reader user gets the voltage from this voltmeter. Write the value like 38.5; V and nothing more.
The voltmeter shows 5; V
